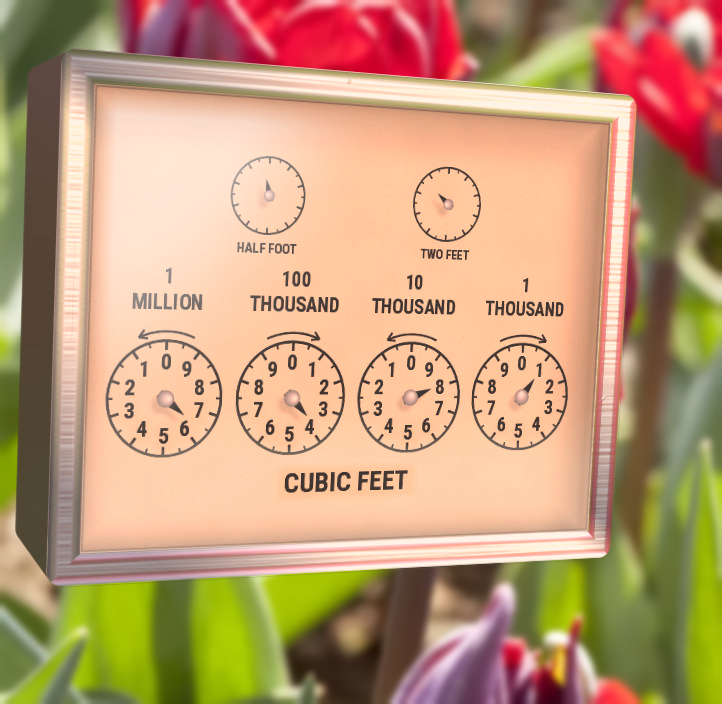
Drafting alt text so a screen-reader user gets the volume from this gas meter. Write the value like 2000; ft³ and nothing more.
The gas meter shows 638100; ft³
